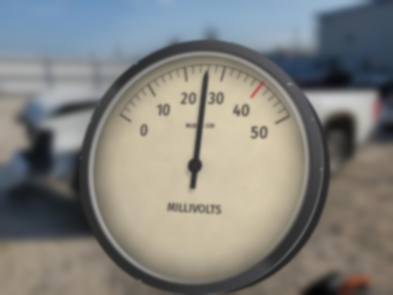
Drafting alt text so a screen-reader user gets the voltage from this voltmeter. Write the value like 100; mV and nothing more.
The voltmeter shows 26; mV
